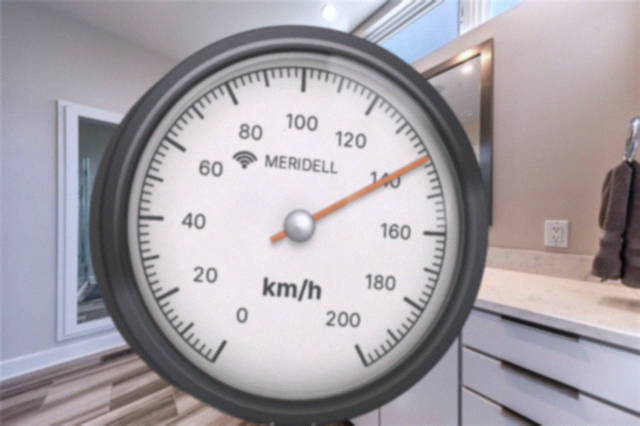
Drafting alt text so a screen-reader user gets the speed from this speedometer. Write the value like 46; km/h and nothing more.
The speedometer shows 140; km/h
